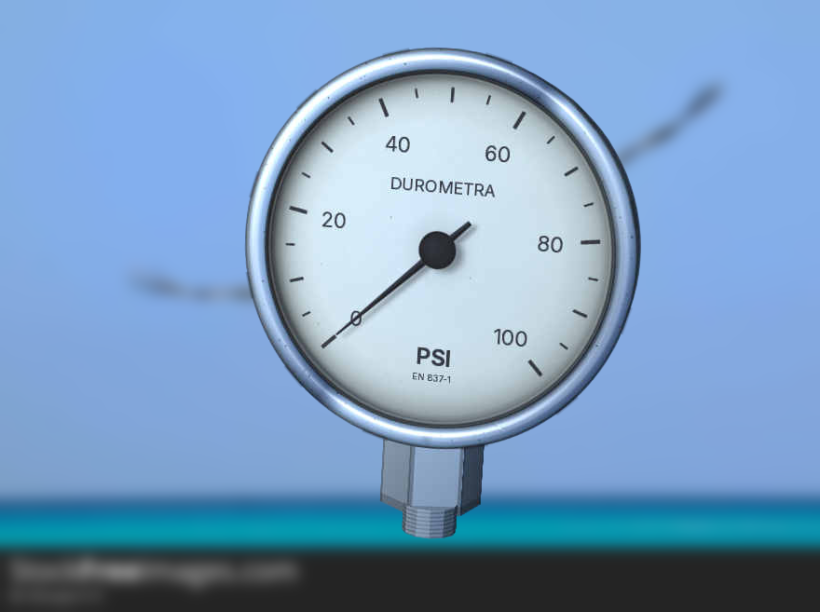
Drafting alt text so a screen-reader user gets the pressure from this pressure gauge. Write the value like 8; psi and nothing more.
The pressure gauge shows 0; psi
